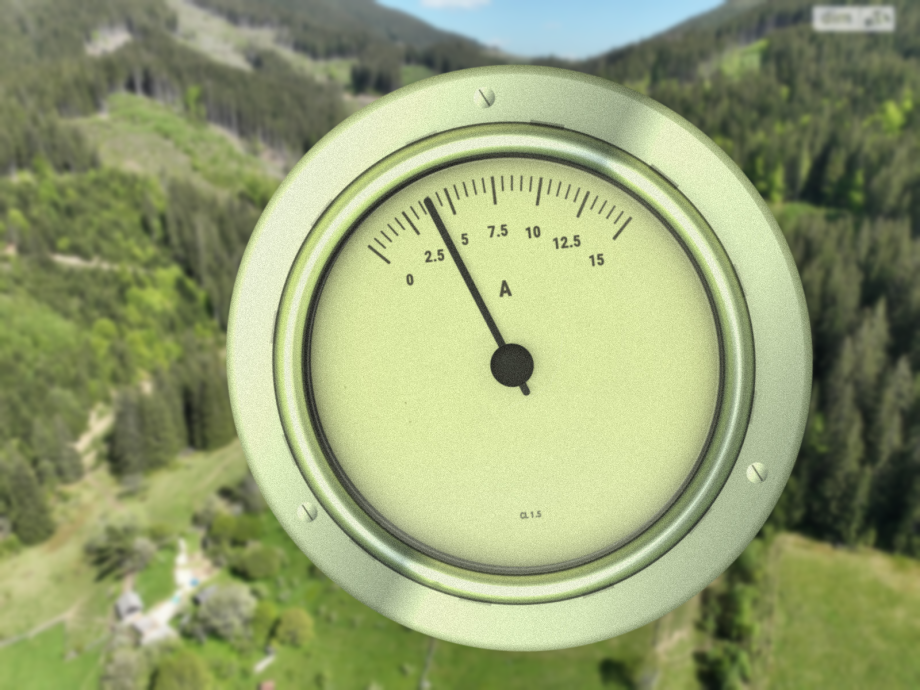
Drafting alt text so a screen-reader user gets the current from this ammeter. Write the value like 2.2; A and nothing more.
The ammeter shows 4; A
